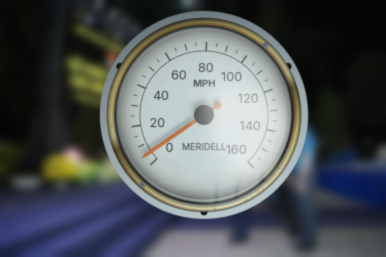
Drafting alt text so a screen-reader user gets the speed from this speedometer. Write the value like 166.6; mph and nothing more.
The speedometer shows 5; mph
